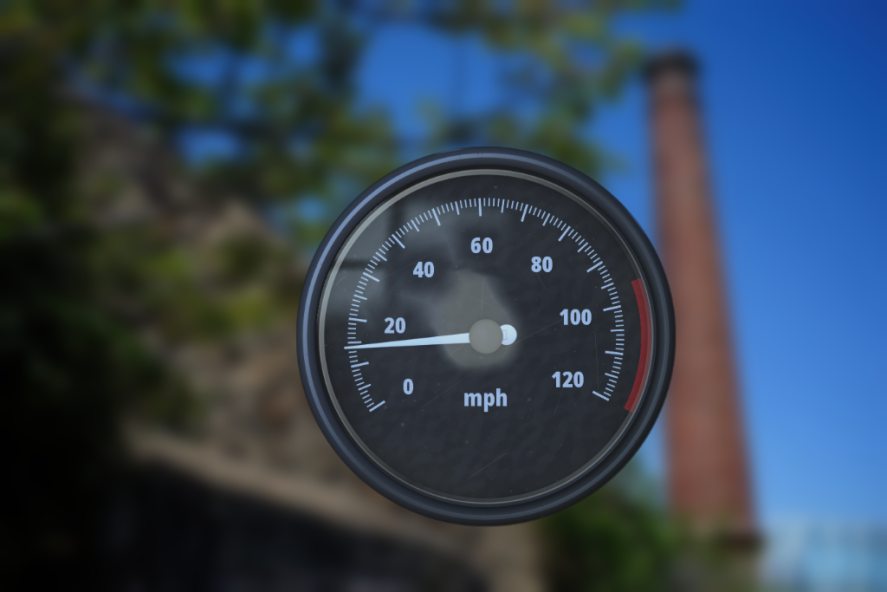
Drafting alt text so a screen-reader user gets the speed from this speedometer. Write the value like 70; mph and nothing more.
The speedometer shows 14; mph
